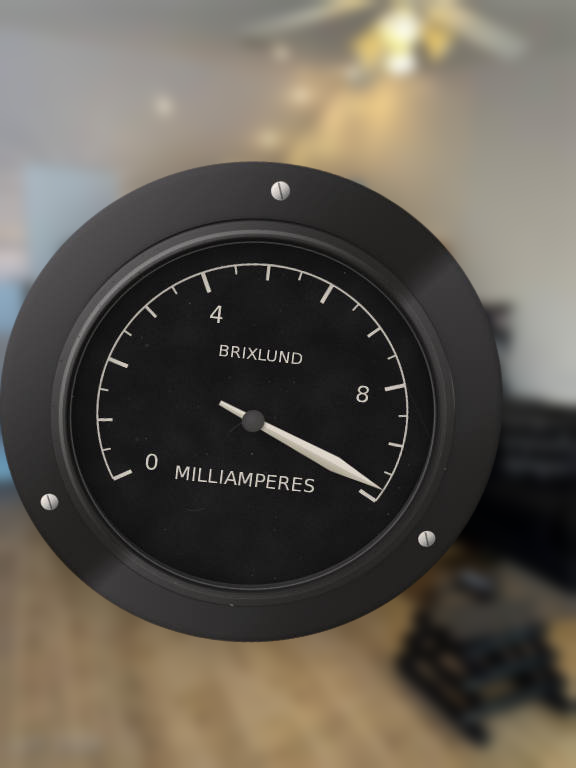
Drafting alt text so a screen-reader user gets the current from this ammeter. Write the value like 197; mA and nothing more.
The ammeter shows 9.75; mA
